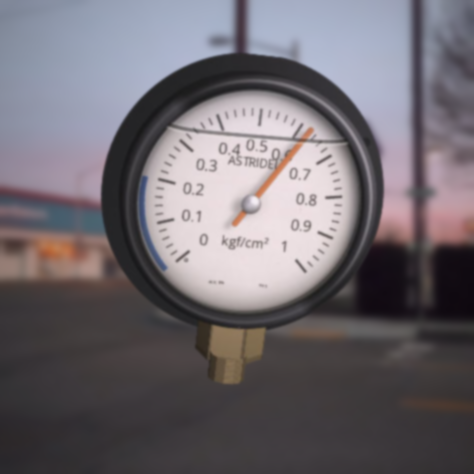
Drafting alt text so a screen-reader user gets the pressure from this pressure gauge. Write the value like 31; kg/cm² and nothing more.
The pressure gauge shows 0.62; kg/cm²
